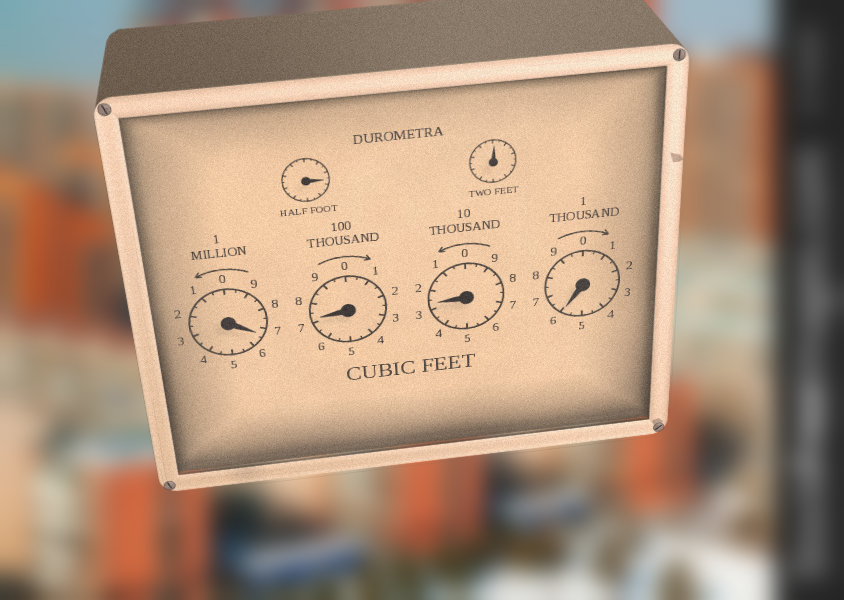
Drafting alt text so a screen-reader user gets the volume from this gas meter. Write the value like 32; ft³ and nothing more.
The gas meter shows 672600; ft³
